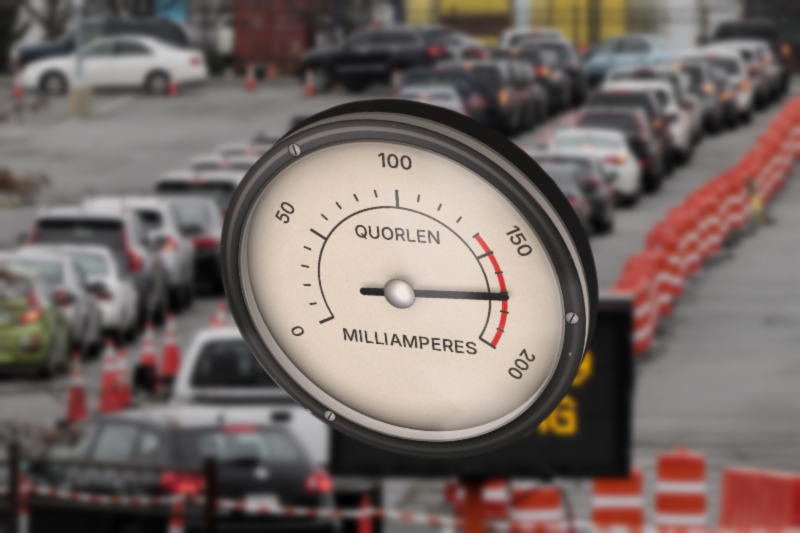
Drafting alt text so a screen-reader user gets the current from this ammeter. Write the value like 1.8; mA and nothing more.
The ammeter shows 170; mA
